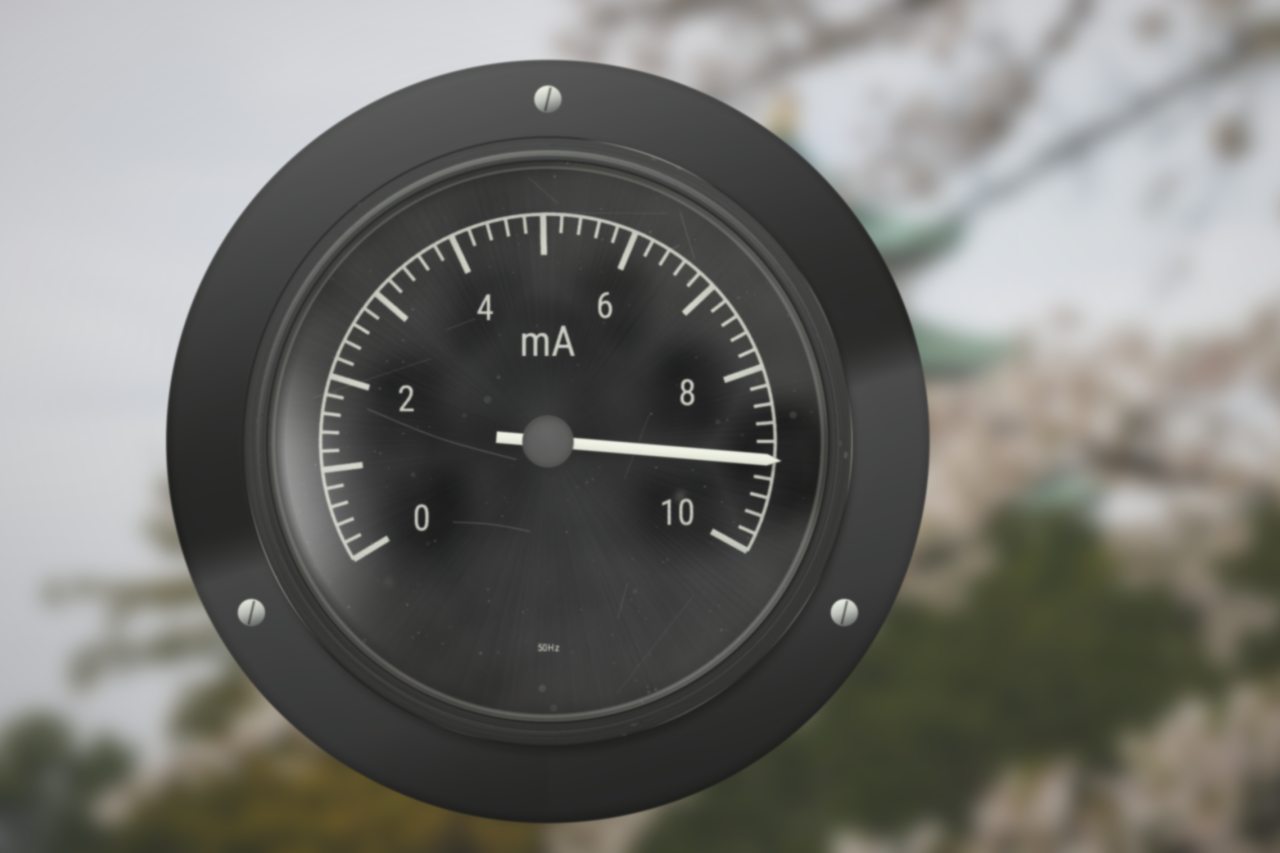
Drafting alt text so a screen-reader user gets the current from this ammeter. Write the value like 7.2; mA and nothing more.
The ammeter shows 9; mA
